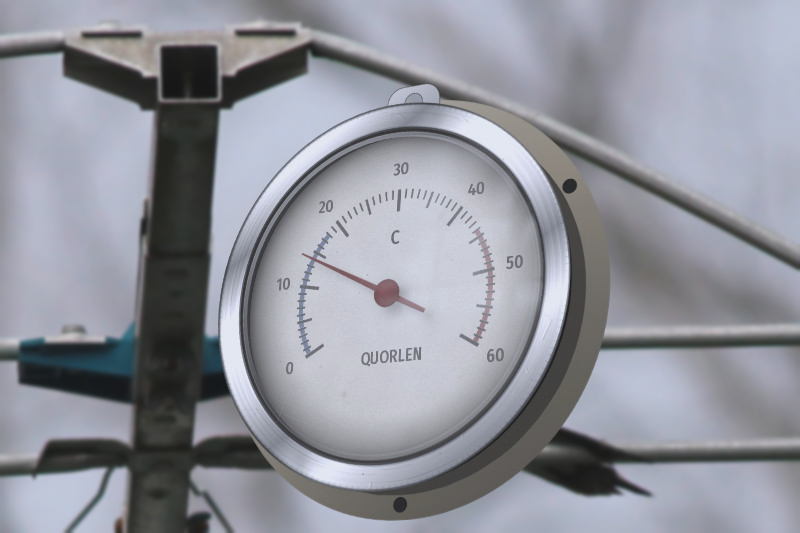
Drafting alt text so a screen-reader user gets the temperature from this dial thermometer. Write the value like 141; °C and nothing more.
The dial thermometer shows 14; °C
